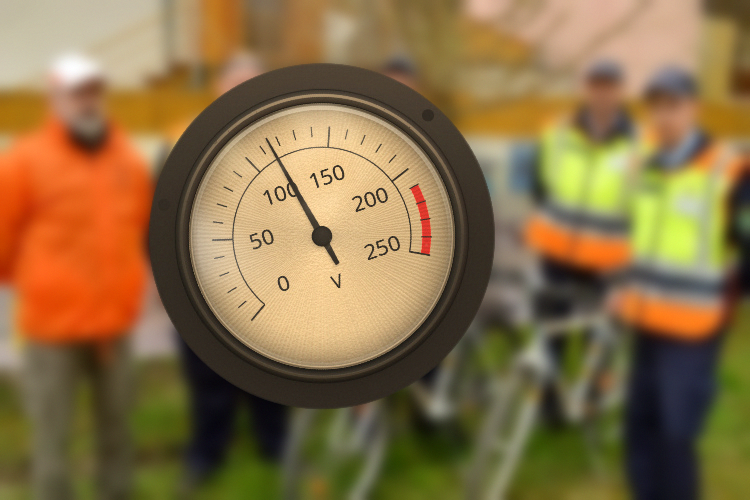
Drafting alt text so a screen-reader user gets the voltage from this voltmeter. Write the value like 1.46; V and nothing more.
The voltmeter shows 115; V
